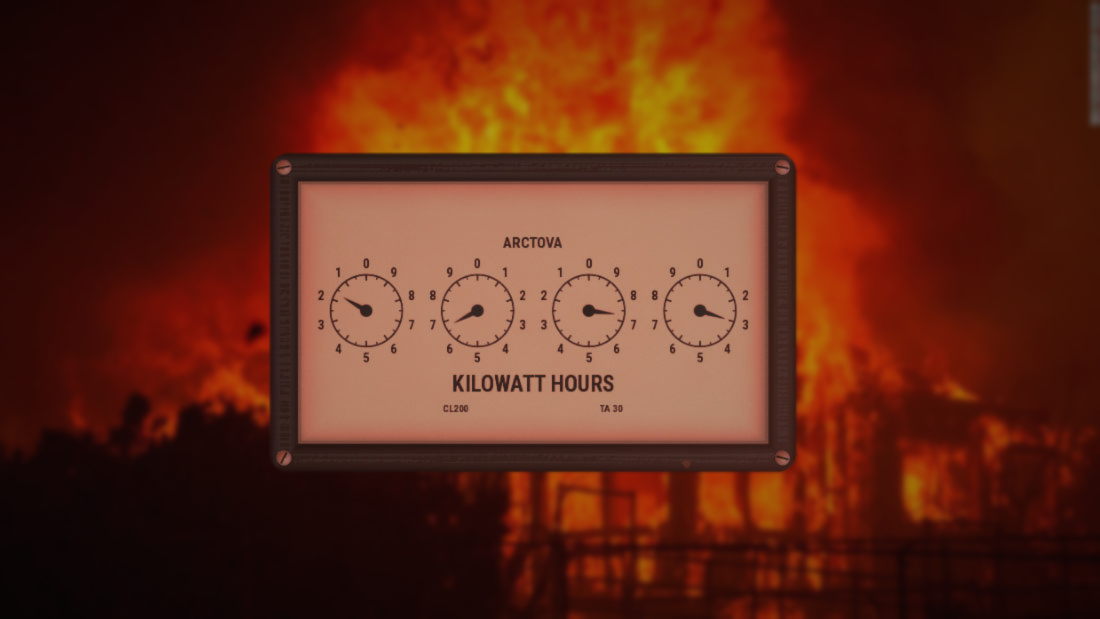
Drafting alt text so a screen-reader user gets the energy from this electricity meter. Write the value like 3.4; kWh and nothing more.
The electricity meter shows 1673; kWh
